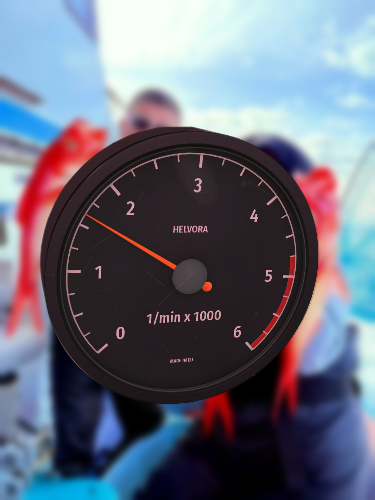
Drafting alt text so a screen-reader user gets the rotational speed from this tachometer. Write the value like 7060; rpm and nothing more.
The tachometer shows 1625; rpm
